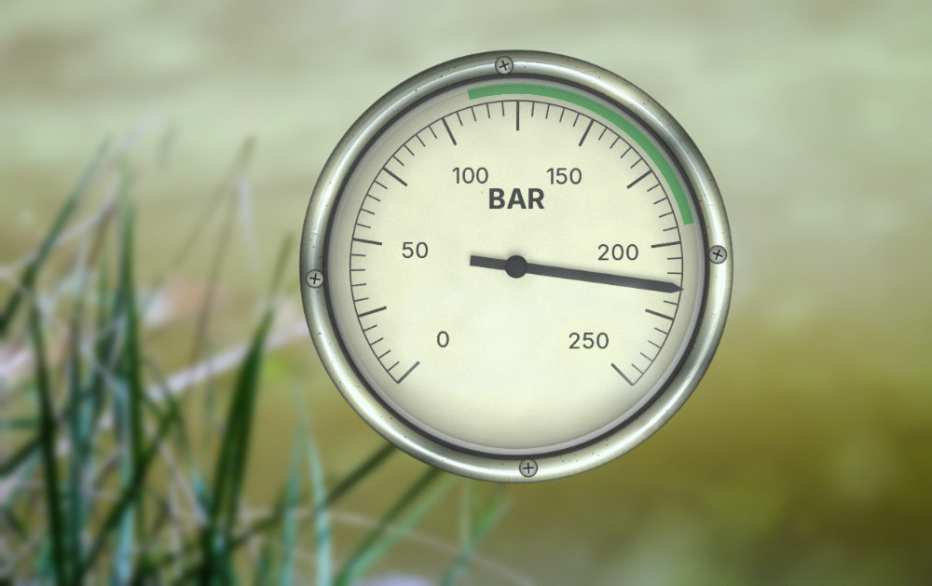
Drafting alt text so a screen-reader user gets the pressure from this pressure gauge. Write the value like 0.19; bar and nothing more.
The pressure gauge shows 215; bar
